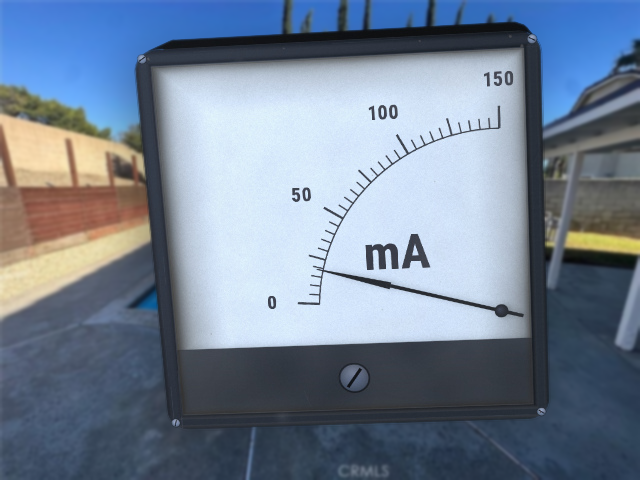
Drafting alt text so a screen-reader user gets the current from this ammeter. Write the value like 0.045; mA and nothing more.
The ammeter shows 20; mA
